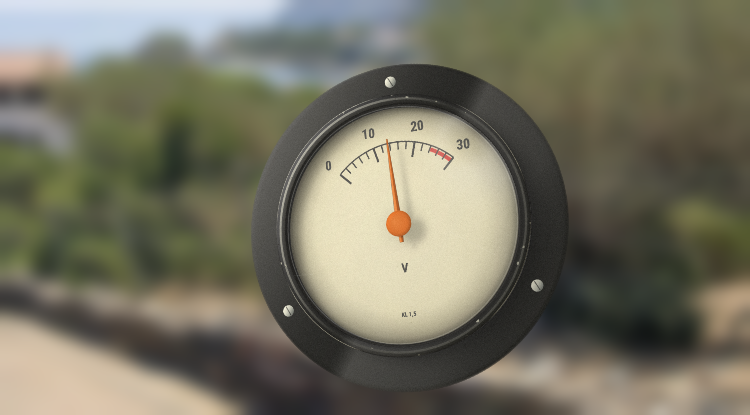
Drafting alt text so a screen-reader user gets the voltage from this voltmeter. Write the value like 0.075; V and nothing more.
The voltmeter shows 14; V
